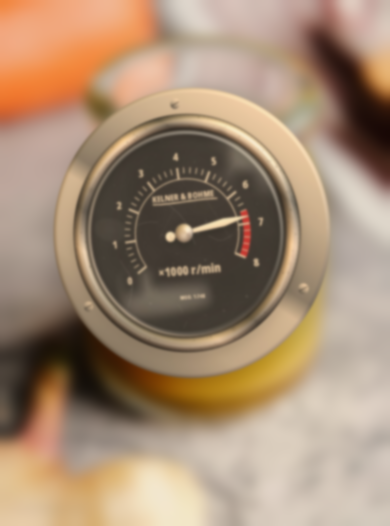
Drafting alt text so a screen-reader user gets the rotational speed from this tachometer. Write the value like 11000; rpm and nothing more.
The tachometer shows 6800; rpm
